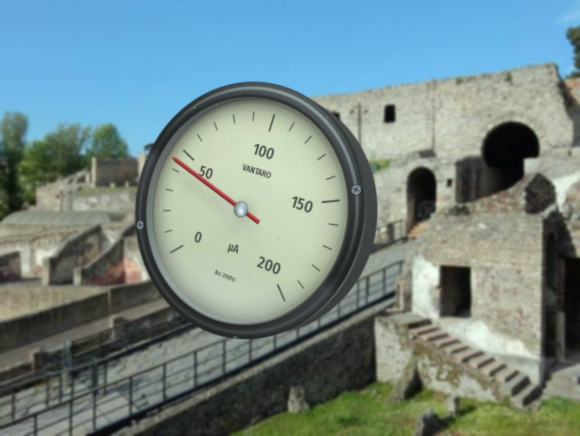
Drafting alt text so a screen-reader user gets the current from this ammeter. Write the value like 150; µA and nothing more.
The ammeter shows 45; µA
